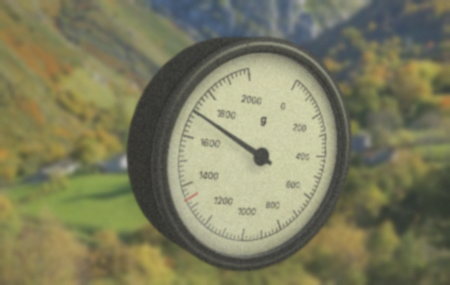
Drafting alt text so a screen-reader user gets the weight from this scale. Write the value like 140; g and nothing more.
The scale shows 1700; g
